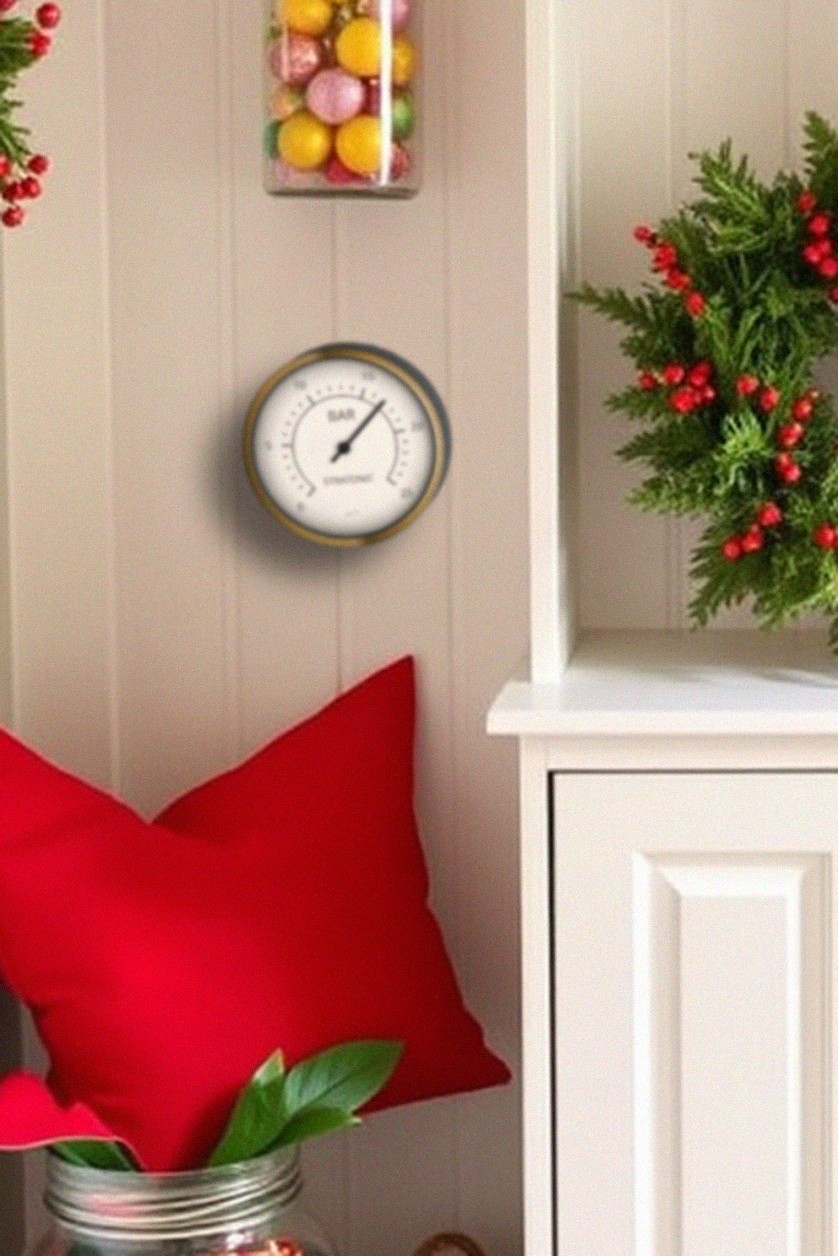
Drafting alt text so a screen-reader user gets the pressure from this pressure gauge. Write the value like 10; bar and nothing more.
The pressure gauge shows 17; bar
